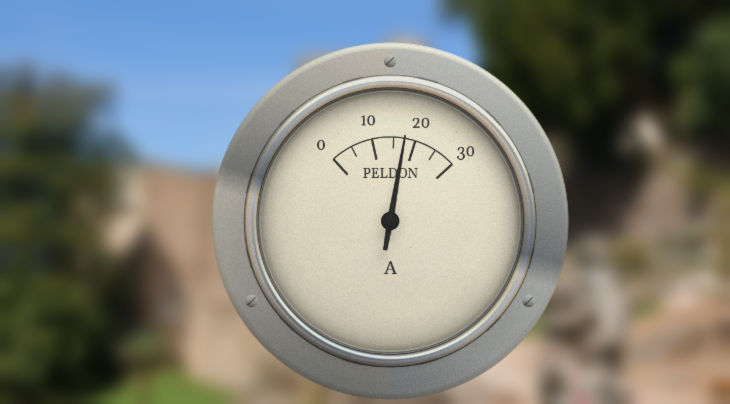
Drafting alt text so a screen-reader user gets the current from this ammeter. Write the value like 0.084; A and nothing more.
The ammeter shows 17.5; A
